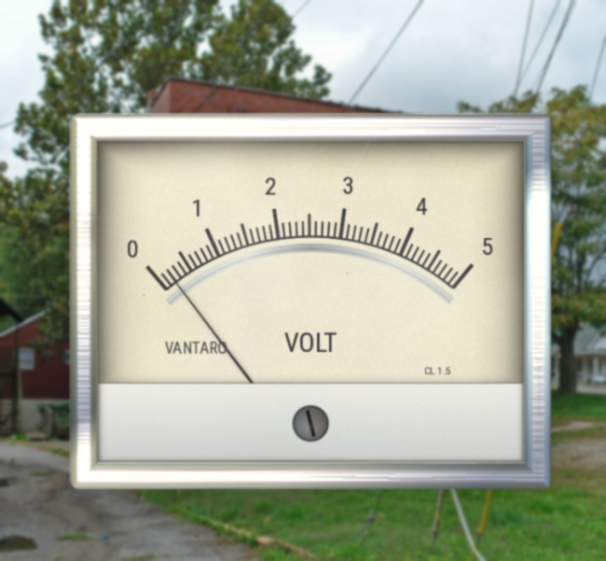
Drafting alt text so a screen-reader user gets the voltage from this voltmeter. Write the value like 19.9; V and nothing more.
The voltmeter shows 0.2; V
